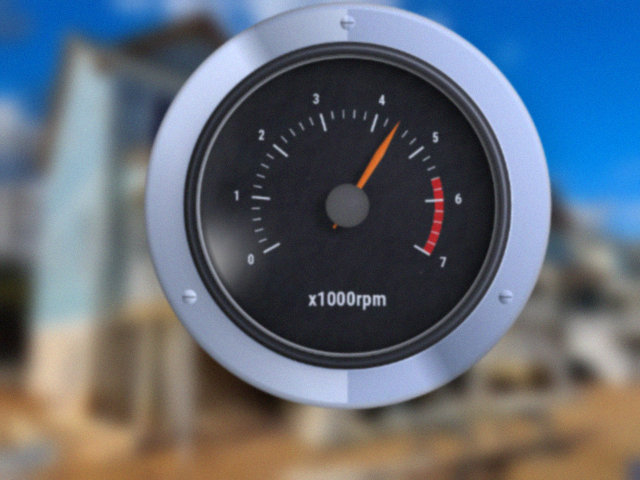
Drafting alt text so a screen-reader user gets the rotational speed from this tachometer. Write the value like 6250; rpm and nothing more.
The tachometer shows 4400; rpm
